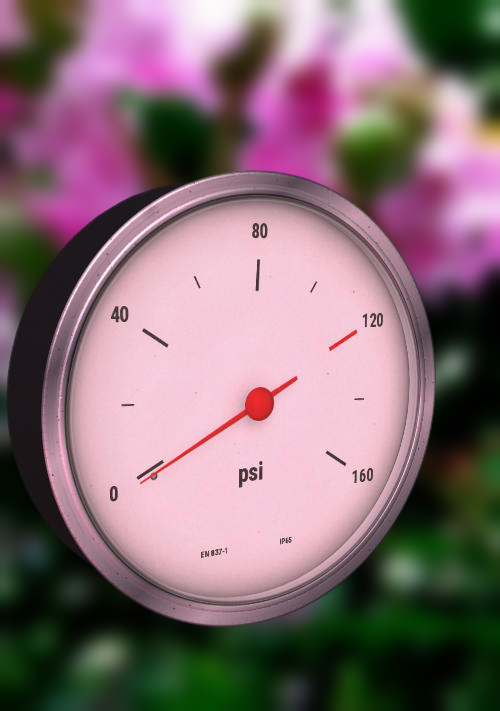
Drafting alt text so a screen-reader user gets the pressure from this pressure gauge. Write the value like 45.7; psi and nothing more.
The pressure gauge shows 0; psi
